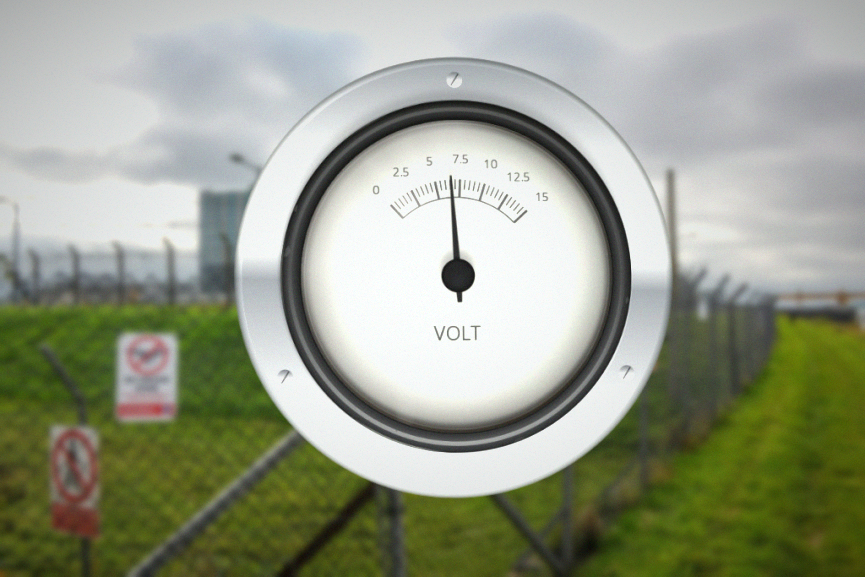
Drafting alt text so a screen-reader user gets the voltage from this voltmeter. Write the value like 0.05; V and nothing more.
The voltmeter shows 6.5; V
